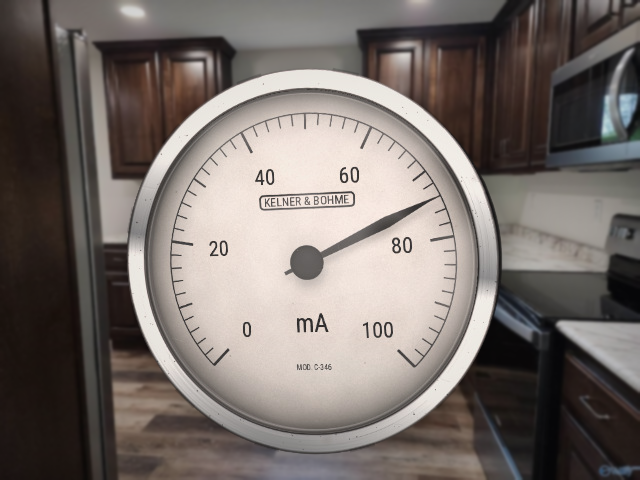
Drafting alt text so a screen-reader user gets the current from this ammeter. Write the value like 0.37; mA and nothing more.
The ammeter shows 74; mA
